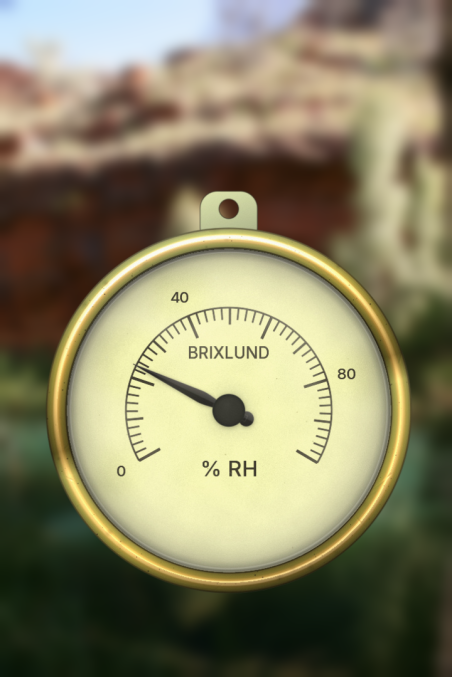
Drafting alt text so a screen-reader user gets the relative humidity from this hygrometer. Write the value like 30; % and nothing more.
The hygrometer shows 23; %
